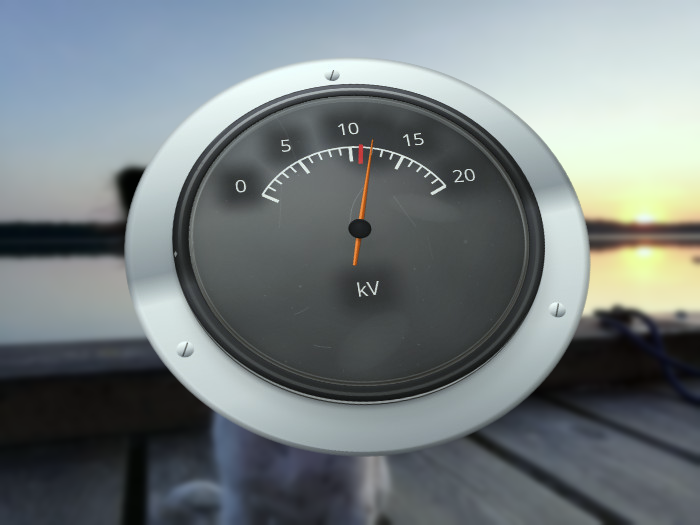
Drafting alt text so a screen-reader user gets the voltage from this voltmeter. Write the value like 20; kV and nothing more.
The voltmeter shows 12; kV
